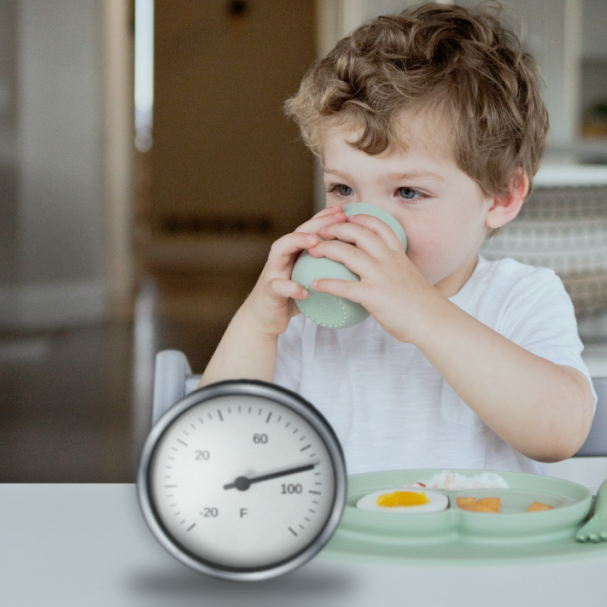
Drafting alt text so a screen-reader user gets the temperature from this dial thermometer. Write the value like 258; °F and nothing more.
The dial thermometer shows 88; °F
